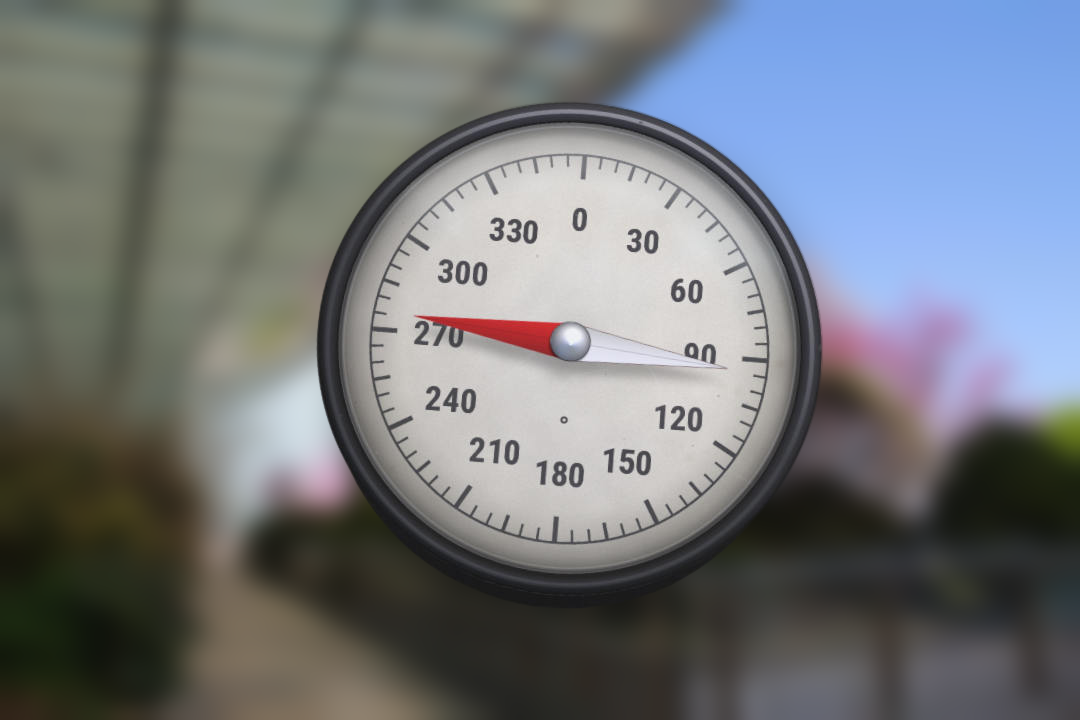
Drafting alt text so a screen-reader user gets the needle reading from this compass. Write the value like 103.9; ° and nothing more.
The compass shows 275; °
